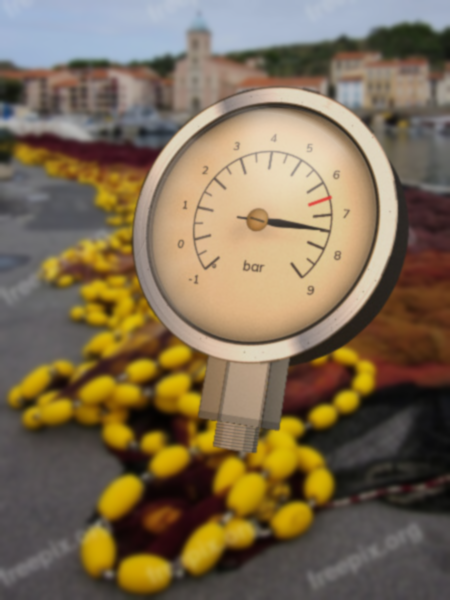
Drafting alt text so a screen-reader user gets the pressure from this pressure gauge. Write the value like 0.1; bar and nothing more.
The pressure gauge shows 7.5; bar
